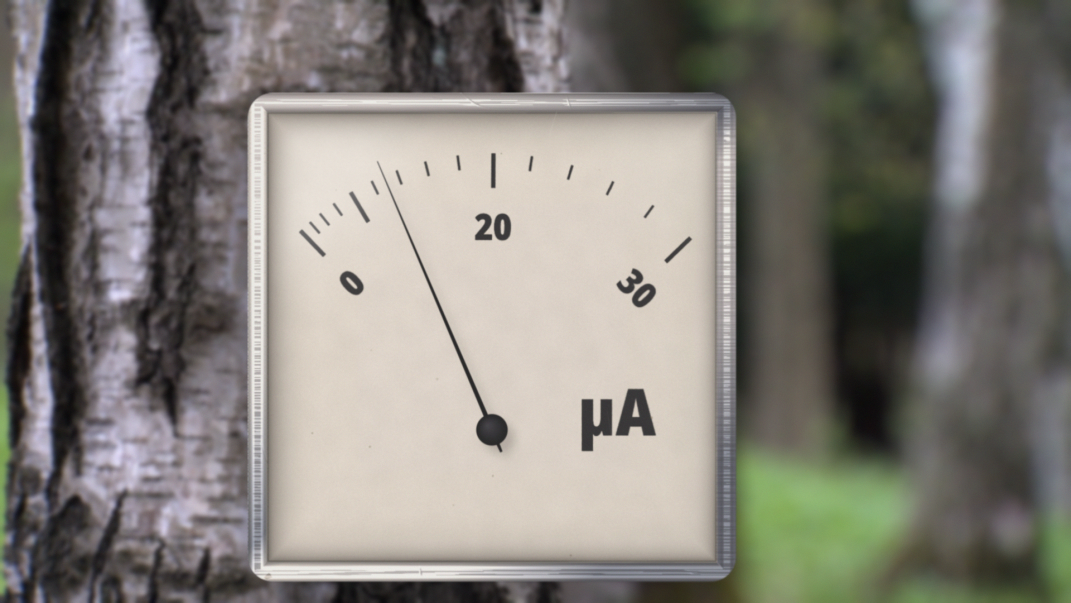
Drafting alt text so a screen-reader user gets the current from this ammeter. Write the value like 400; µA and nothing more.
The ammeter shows 13; µA
